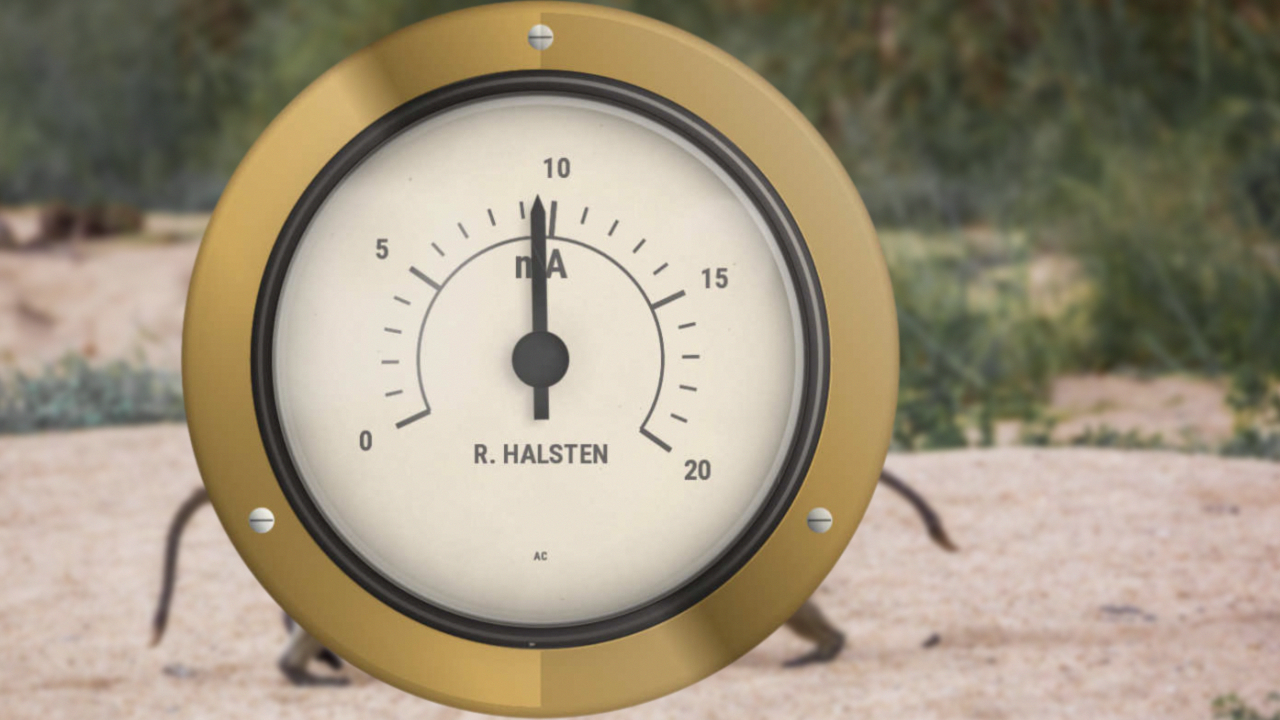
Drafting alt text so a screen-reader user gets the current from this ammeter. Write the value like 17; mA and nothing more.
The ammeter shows 9.5; mA
